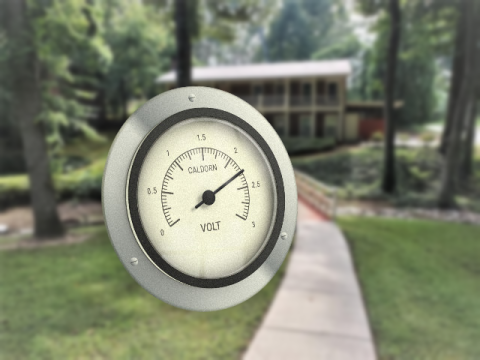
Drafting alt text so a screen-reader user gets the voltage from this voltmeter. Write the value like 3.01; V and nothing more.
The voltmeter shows 2.25; V
